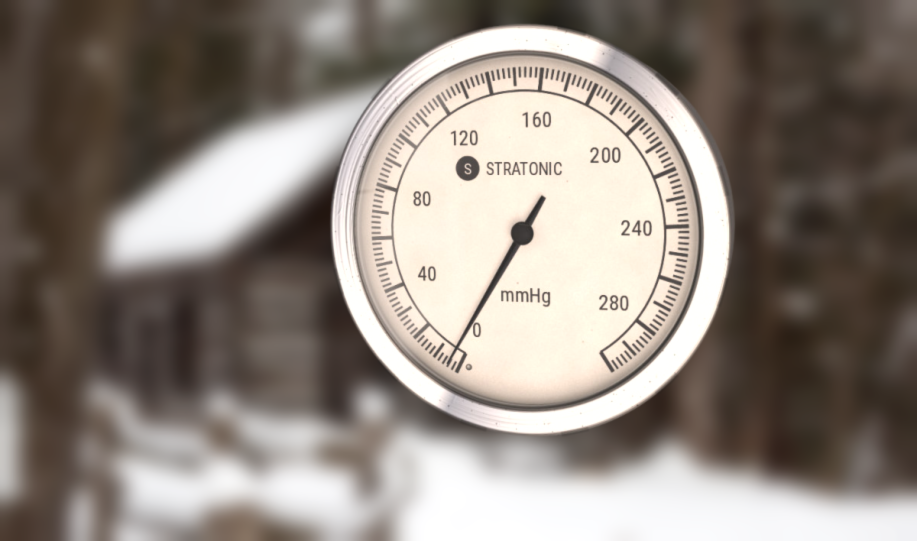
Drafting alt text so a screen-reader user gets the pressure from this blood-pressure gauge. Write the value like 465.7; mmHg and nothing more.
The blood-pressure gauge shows 4; mmHg
